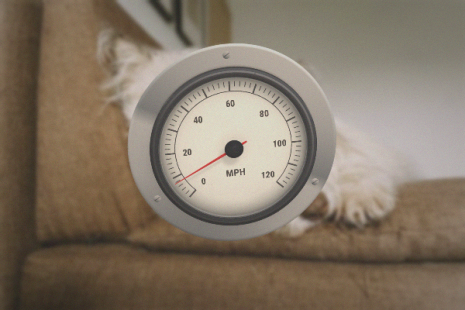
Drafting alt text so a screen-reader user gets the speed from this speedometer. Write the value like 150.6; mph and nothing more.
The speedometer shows 8; mph
